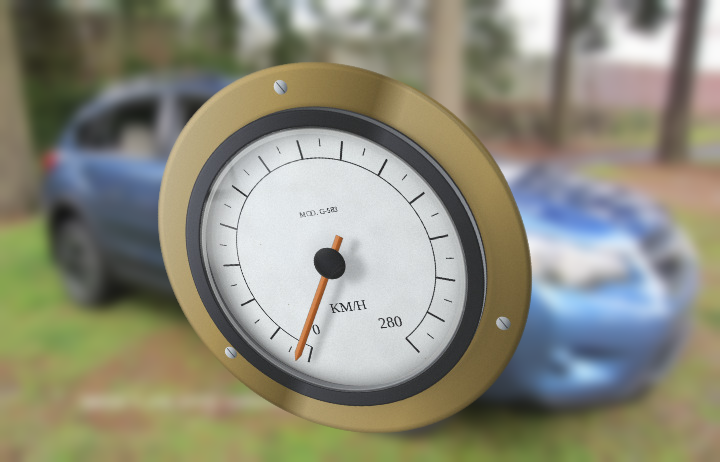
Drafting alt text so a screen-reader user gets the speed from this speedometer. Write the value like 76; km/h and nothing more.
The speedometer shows 5; km/h
